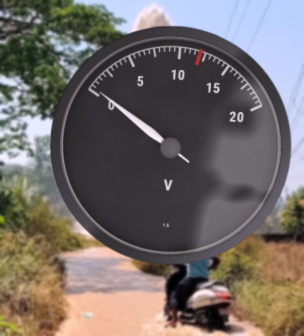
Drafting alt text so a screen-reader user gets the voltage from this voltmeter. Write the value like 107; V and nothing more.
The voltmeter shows 0.5; V
